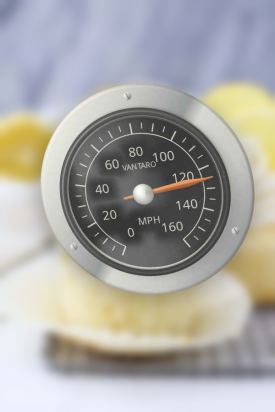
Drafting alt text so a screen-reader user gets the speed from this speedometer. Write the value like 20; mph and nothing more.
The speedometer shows 125; mph
